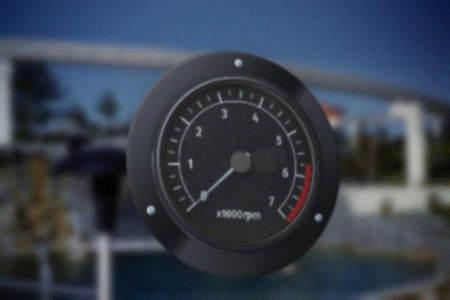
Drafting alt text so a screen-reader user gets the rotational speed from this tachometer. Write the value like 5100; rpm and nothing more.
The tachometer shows 0; rpm
